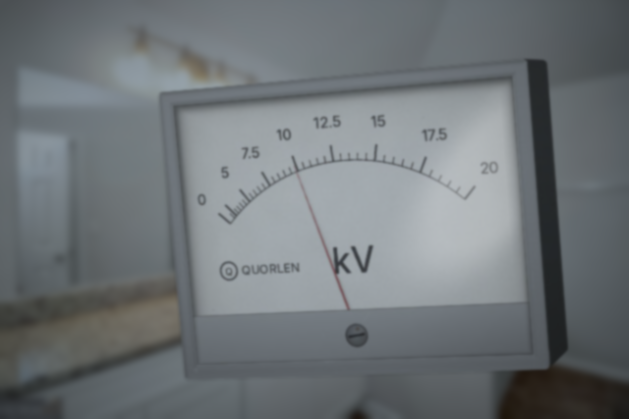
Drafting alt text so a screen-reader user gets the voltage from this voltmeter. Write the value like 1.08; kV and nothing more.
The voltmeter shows 10; kV
